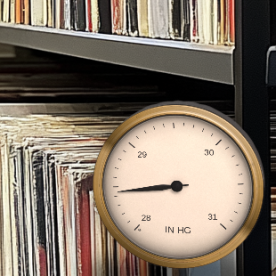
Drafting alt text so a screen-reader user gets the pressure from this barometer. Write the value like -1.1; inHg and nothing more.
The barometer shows 28.45; inHg
